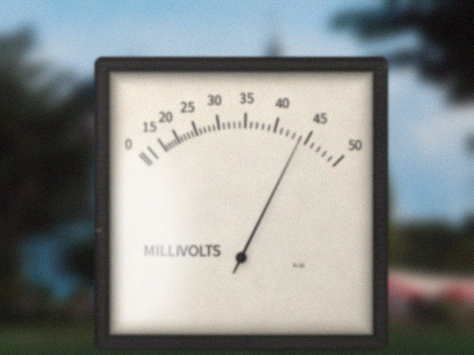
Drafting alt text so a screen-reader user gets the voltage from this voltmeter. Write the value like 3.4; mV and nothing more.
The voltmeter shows 44; mV
